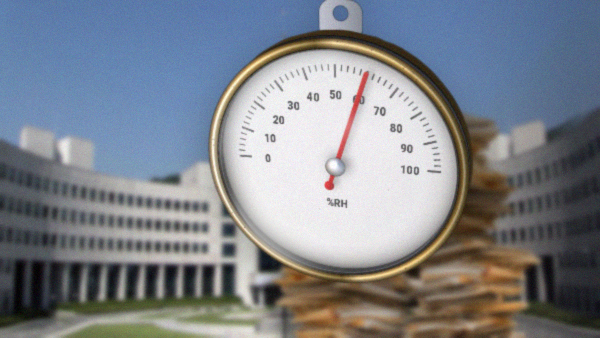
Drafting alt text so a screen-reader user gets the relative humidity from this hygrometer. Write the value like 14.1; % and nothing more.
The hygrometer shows 60; %
